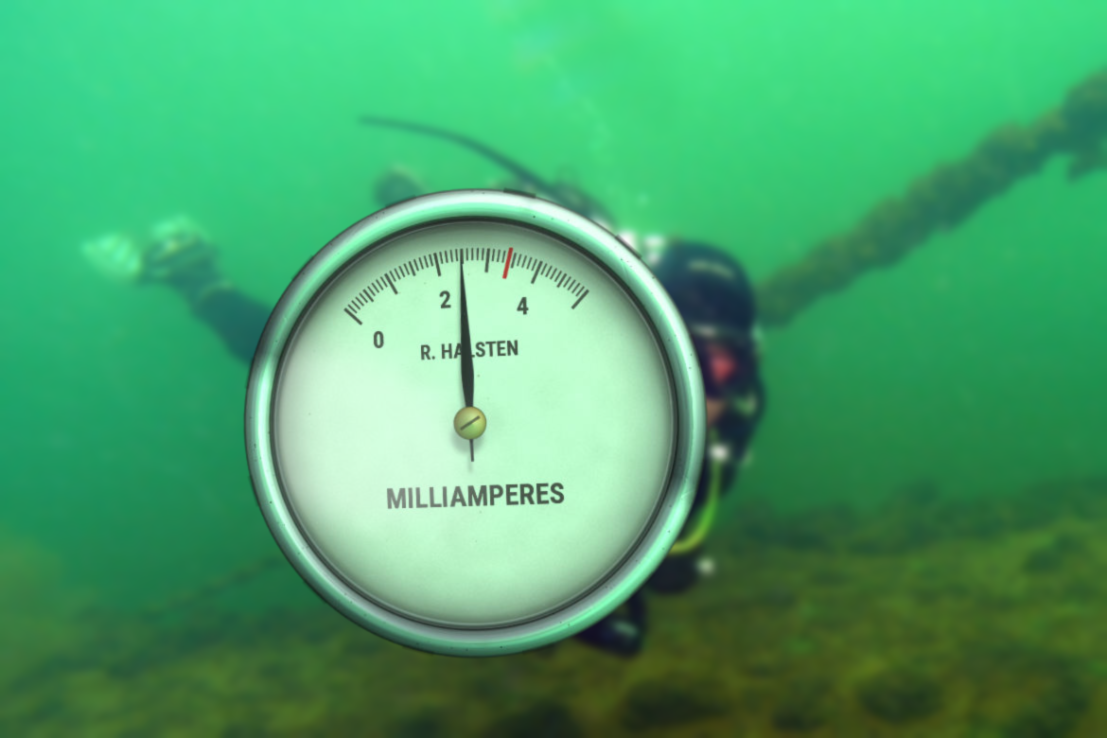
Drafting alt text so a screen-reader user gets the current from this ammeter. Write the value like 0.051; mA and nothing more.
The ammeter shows 2.5; mA
